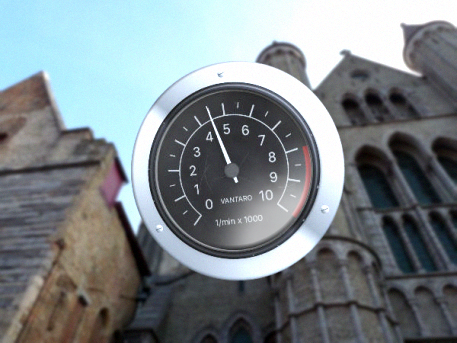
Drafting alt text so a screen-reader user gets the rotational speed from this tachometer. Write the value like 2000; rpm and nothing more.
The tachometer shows 4500; rpm
